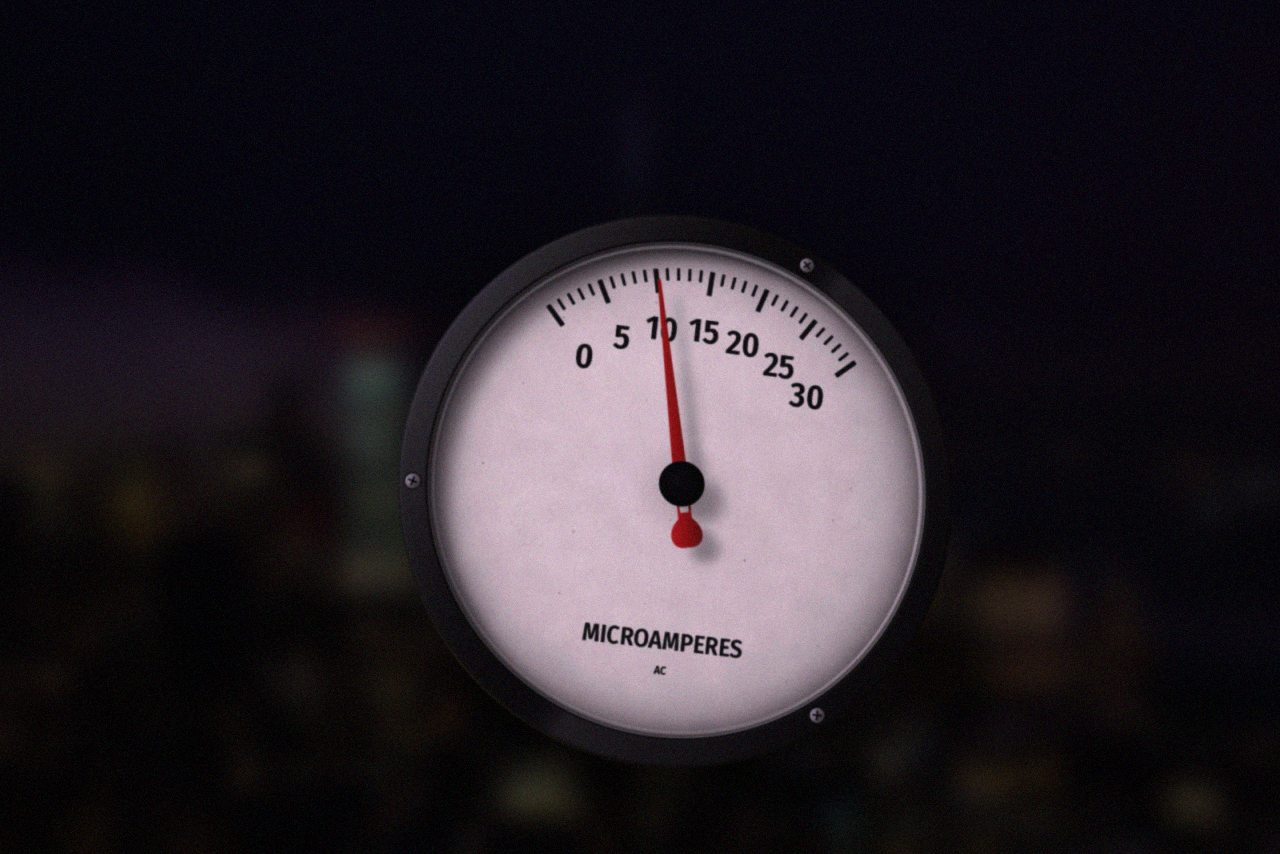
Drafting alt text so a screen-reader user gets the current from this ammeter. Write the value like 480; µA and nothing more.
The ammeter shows 10; µA
